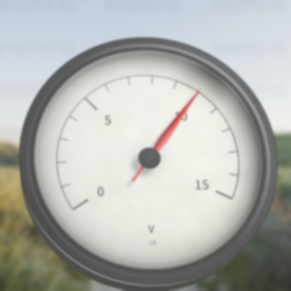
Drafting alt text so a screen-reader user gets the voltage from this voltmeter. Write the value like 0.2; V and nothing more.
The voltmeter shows 10; V
